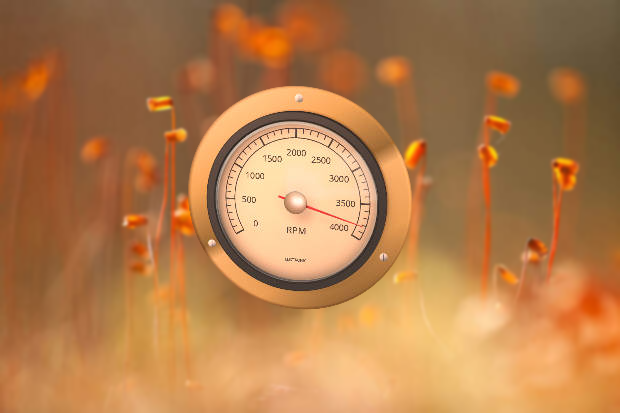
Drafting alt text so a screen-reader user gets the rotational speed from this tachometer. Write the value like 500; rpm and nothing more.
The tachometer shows 3800; rpm
